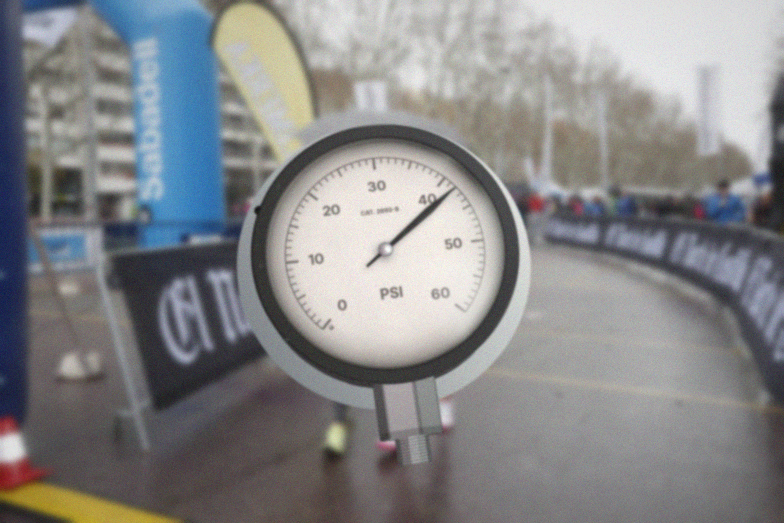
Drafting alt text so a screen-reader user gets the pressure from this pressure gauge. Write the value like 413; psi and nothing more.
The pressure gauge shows 42; psi
